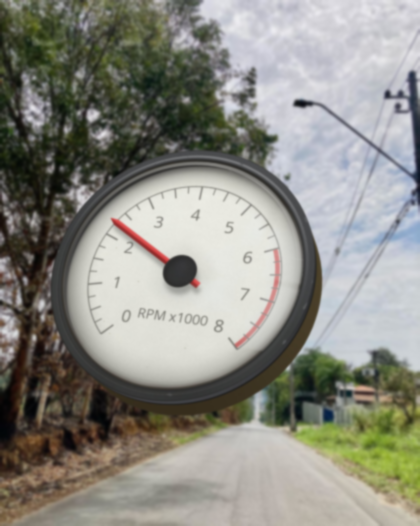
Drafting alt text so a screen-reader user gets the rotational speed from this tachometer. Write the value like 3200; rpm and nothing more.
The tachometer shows 2250; rpm
